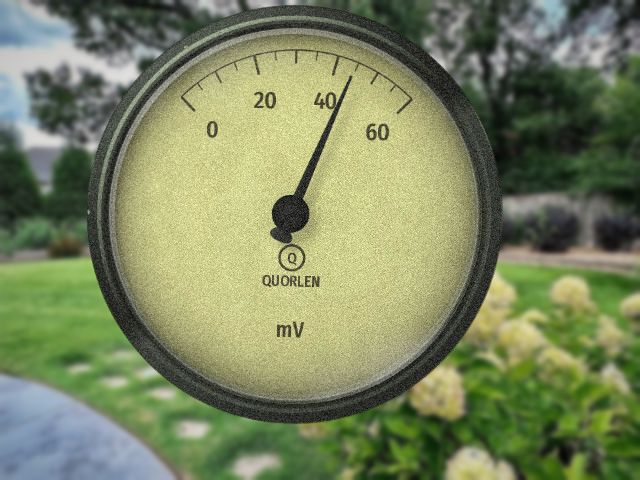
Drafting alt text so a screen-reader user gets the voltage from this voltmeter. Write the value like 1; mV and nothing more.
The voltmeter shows 45; mV
